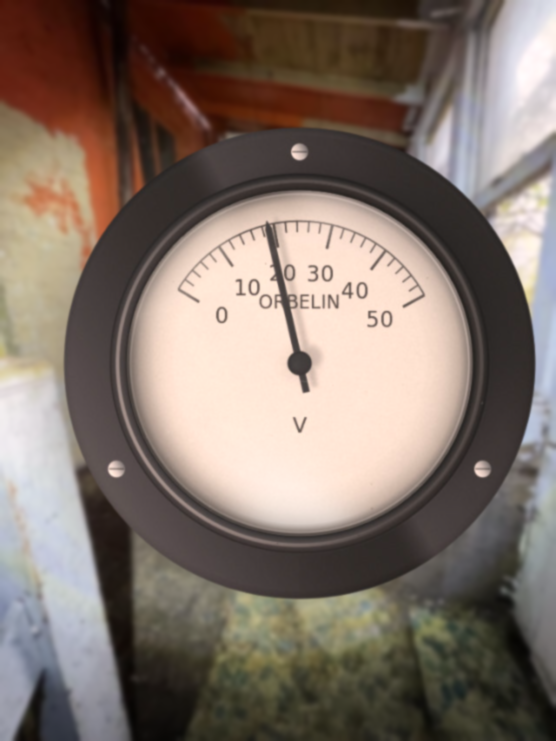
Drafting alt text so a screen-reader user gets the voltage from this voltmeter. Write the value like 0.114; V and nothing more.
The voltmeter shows 19; V
